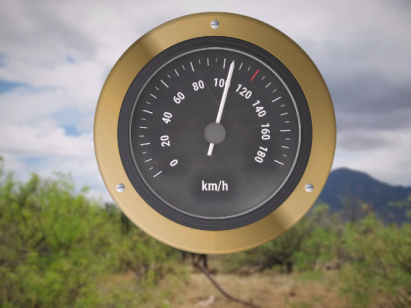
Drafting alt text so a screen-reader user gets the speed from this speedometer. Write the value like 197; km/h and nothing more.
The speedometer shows 105; km/h
